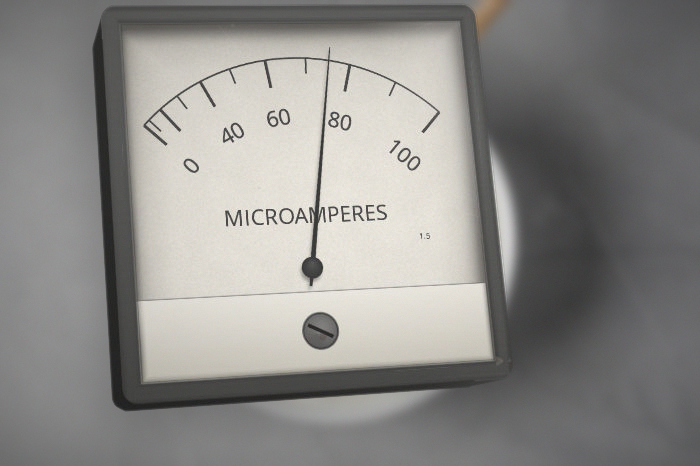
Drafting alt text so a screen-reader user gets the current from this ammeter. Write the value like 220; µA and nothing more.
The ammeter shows 75; µA
